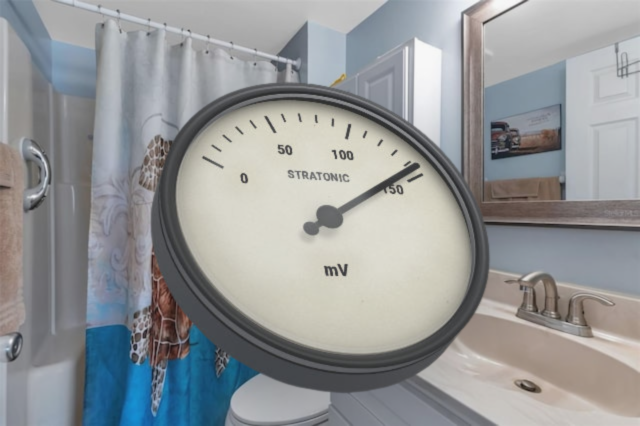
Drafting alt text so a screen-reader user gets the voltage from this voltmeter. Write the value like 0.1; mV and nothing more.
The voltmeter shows 145; mV
